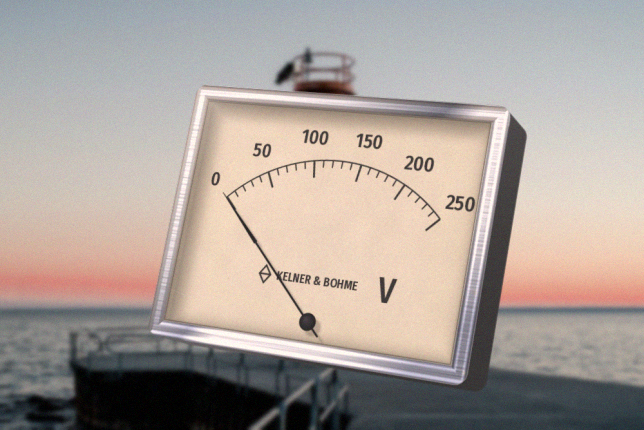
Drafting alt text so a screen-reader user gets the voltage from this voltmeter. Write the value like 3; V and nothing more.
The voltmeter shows 0; V
